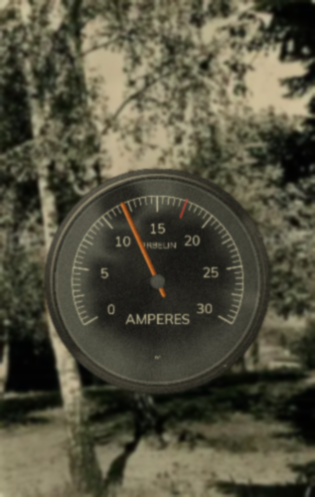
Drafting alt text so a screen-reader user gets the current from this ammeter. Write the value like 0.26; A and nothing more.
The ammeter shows 12; A
